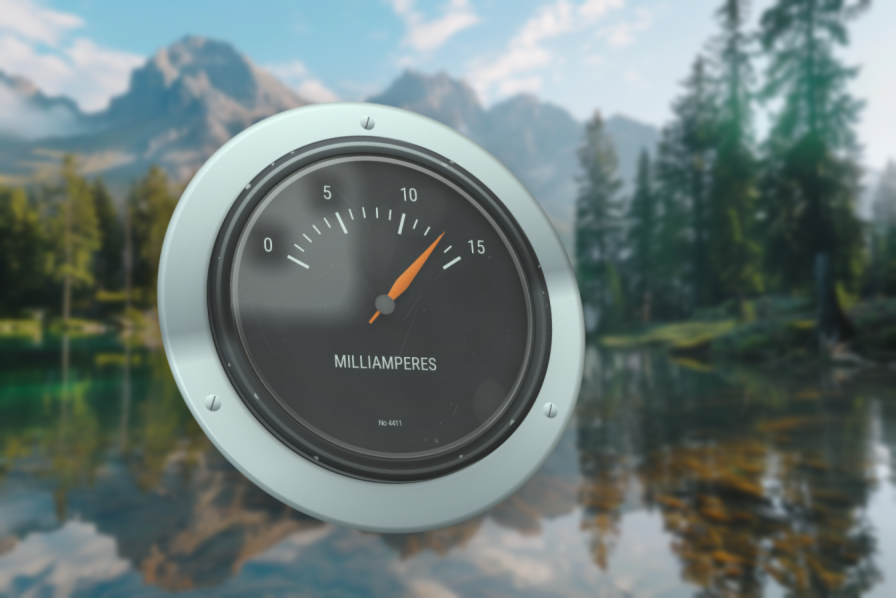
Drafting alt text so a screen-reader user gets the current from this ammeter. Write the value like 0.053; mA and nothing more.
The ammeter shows 13; mA
